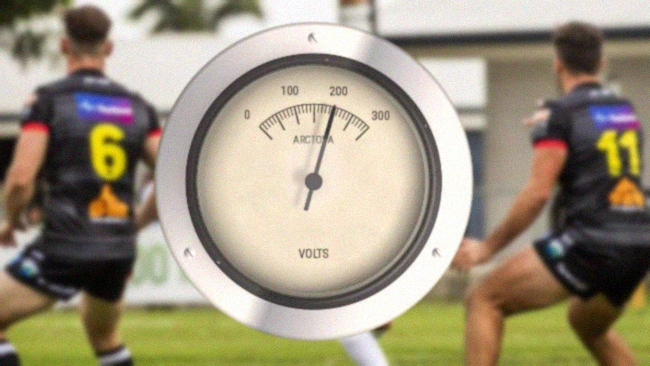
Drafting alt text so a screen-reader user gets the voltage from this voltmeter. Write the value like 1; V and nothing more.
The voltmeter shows 200; V
